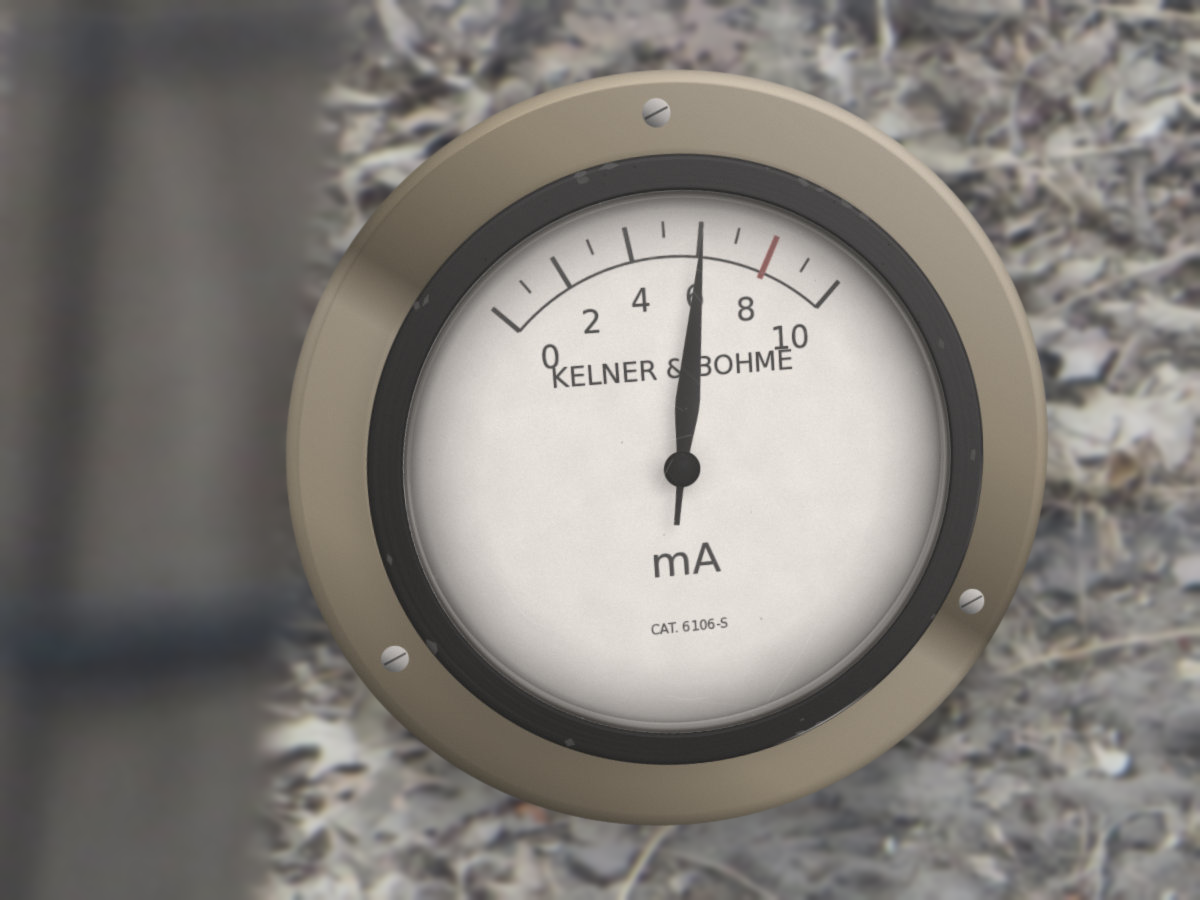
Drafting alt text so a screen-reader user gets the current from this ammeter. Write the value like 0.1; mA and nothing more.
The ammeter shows 6; mA
